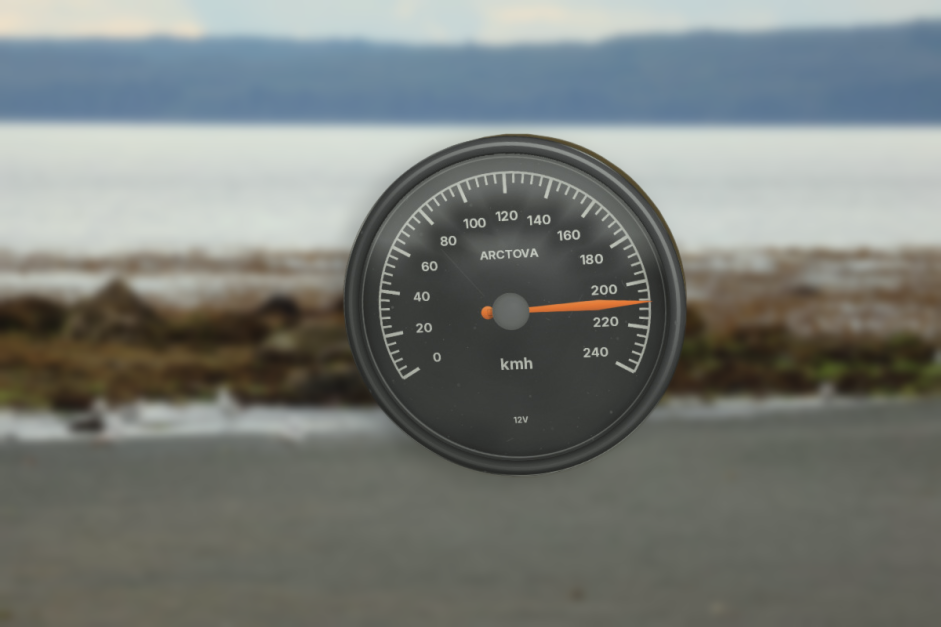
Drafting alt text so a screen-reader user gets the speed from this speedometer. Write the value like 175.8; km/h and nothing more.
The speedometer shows 208; km/h
